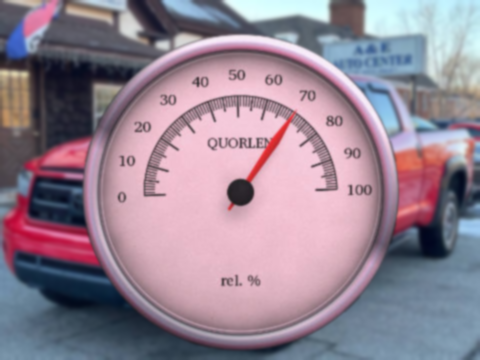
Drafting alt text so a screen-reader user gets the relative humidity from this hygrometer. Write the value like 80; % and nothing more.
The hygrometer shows 70; %
